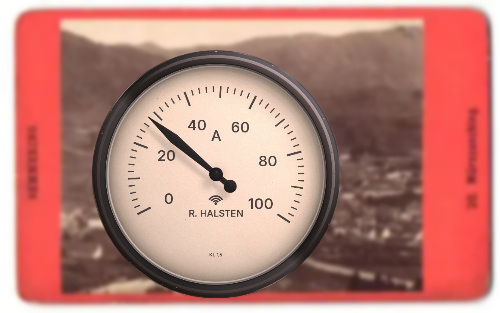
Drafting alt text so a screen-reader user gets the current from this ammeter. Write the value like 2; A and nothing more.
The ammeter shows 28; A
